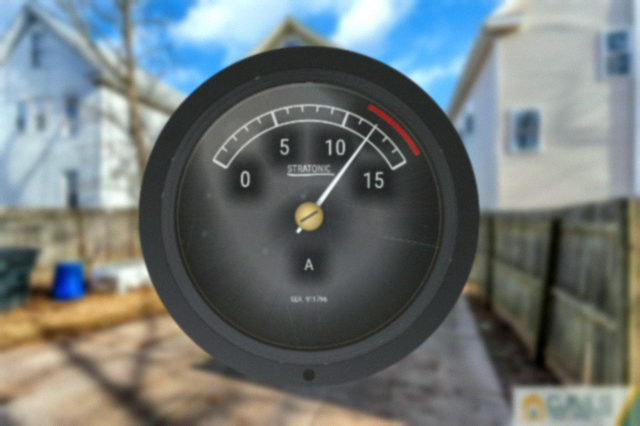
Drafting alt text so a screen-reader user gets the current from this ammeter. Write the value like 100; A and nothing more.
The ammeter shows 12; A
